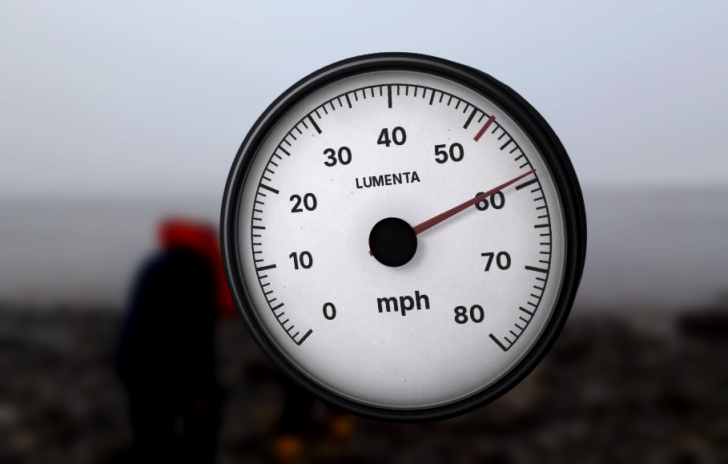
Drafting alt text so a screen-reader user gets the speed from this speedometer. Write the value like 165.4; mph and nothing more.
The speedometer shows 59; mph
